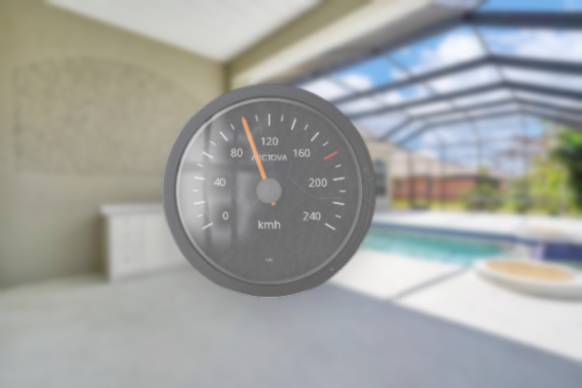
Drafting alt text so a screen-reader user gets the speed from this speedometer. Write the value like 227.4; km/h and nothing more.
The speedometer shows 100; km/h
